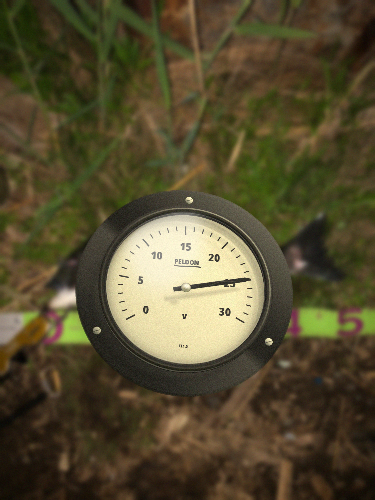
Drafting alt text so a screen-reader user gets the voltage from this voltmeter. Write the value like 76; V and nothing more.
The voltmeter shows 25; V
